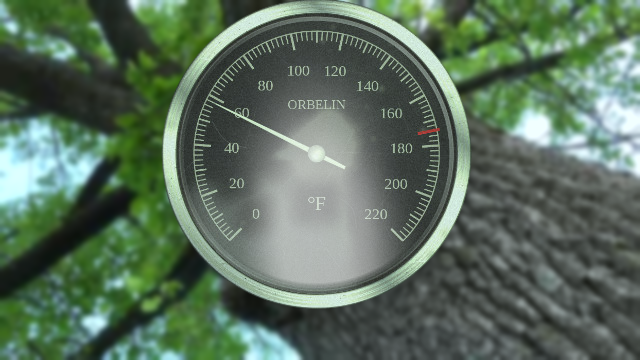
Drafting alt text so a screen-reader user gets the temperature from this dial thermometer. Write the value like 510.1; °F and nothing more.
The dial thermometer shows 58; °F
